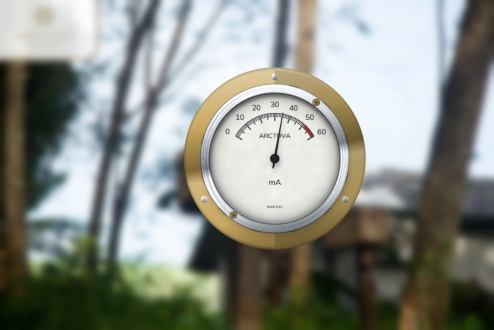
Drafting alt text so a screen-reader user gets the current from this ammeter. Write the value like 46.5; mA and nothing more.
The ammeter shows 35; mA
